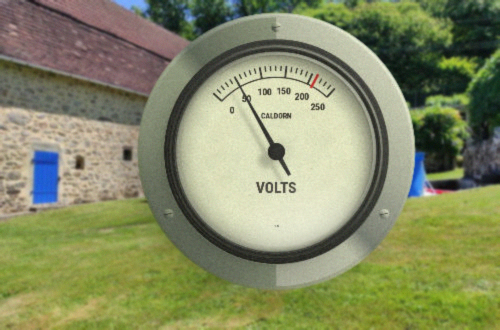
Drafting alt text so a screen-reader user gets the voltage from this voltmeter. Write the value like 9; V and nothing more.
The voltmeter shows 50; V
